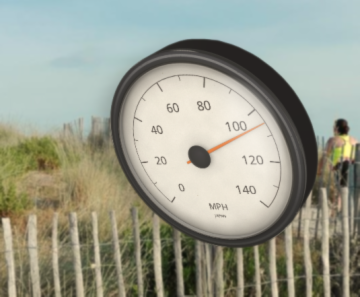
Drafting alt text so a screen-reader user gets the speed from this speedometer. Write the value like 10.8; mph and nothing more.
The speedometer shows 105; mph
